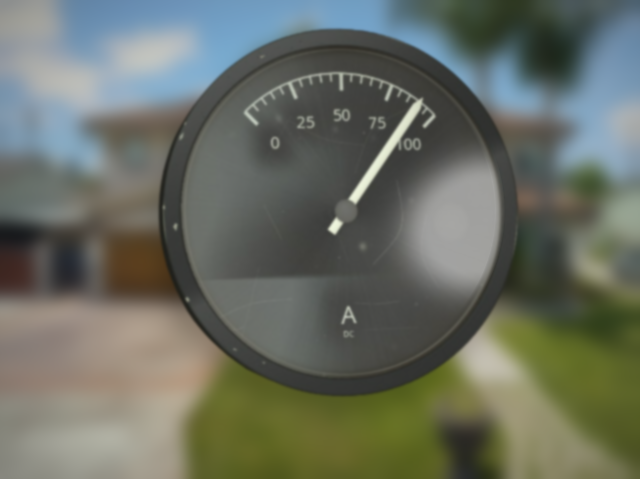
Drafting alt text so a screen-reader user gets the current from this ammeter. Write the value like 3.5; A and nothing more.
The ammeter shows 90; A
